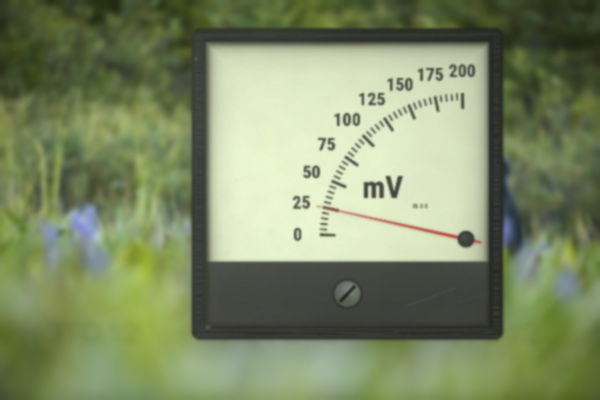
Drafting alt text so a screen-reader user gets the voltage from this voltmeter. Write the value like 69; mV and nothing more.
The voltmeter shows 25; mV
